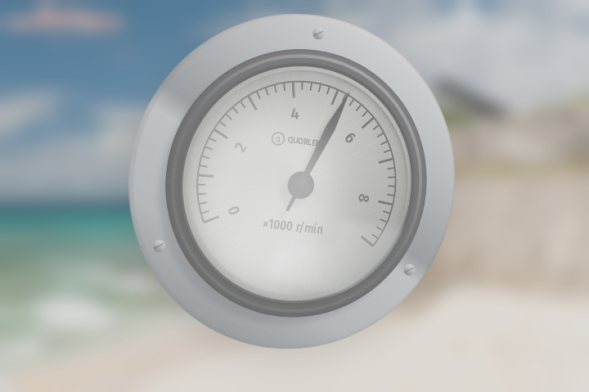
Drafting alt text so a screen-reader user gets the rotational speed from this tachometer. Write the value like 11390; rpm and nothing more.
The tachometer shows 5200; rpm
